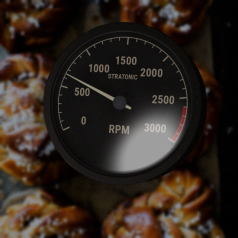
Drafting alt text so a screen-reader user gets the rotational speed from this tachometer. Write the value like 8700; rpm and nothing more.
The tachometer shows 650; rpm
